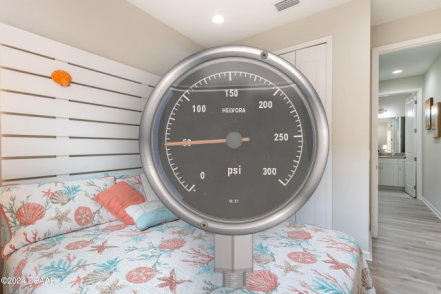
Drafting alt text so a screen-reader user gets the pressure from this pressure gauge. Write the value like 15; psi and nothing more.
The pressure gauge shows 50; psi
